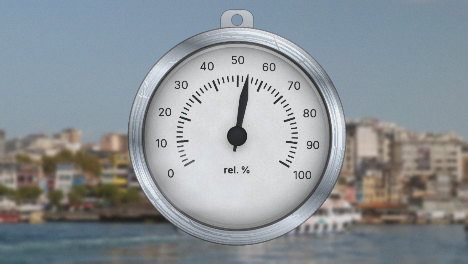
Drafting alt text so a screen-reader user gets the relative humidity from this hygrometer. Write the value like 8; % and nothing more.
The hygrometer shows 54; %
